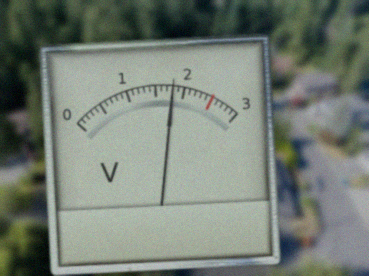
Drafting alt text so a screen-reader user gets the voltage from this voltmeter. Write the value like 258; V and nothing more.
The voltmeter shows 1.8; V
